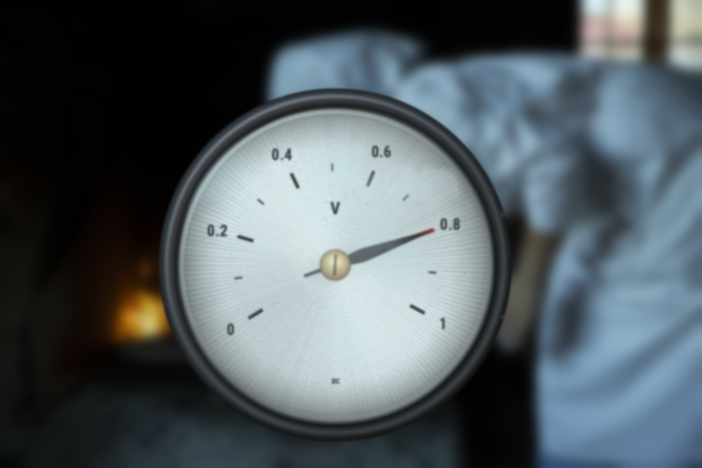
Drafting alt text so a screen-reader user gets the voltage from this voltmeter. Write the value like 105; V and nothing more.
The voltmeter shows 0.8; V
